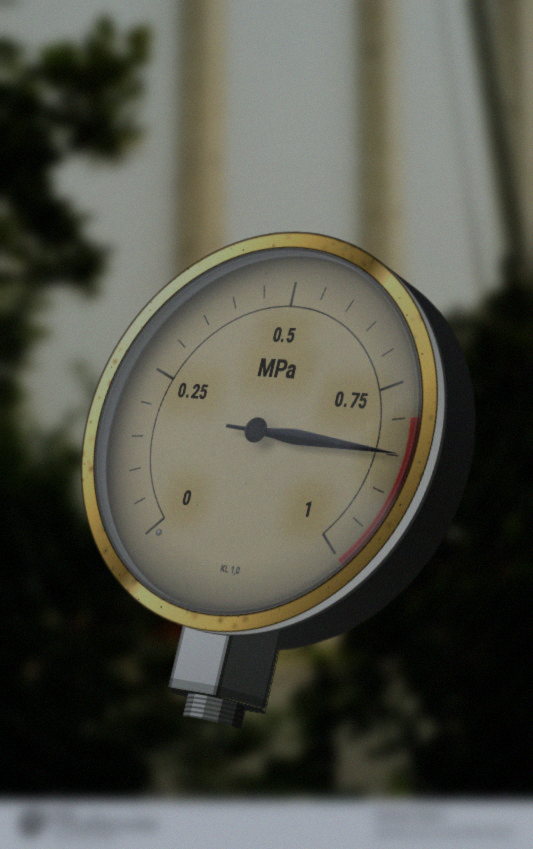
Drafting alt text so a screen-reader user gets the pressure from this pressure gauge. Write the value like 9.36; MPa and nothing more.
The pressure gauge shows 0.85; MPa
